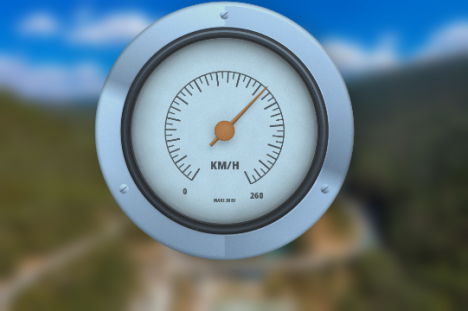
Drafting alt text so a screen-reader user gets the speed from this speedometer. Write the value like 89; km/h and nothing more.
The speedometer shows 165; km/h
